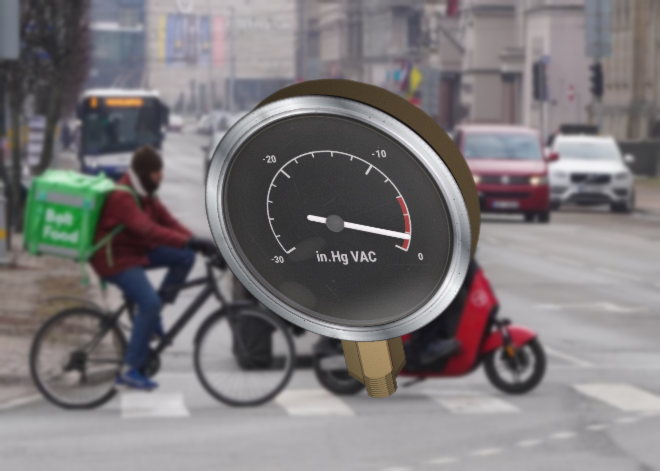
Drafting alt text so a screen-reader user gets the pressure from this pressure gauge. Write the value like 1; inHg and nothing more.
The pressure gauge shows -2; inHg
